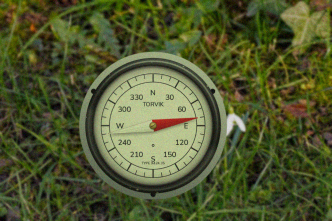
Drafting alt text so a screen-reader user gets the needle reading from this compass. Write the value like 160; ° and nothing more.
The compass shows 80; °
